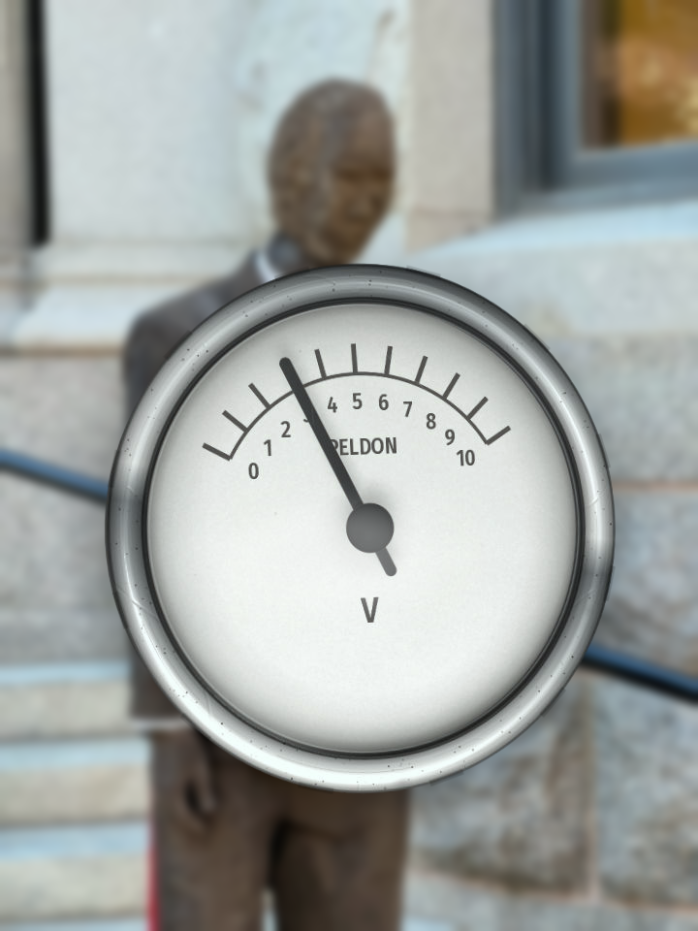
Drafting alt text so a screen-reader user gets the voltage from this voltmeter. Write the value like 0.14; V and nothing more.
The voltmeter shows 3; V
